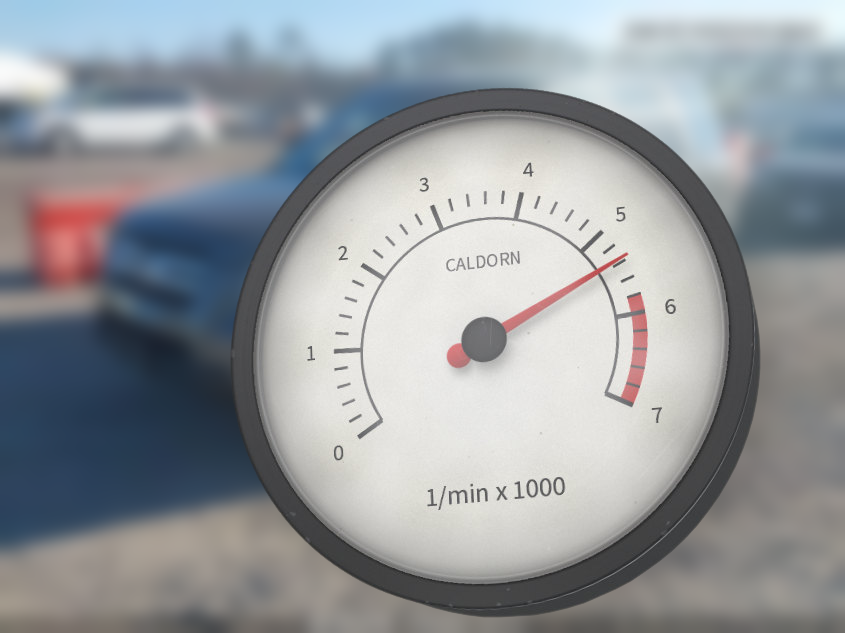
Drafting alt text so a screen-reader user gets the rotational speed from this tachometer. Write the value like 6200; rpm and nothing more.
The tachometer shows 5400; rpm
